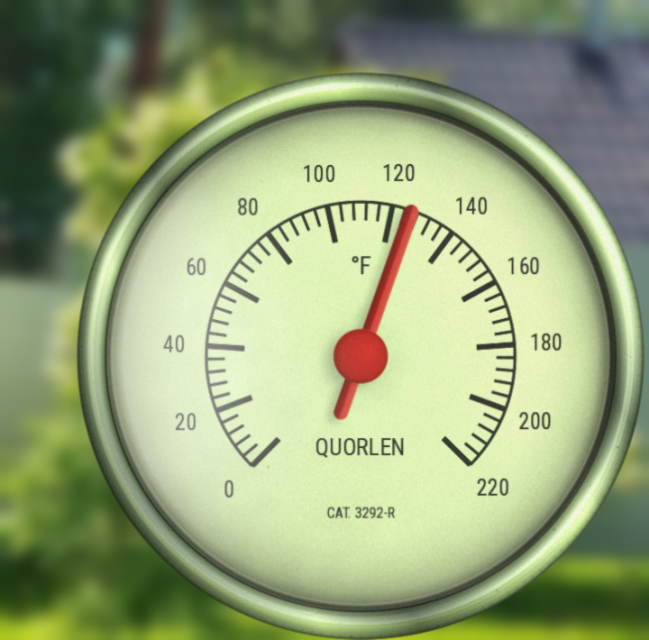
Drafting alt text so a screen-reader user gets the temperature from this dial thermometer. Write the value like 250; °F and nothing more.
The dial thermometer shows 126; °F
